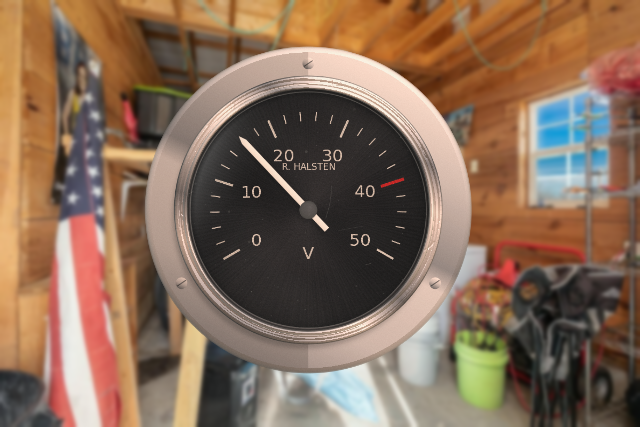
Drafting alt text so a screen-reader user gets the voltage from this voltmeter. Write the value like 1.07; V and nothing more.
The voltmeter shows 16; V
